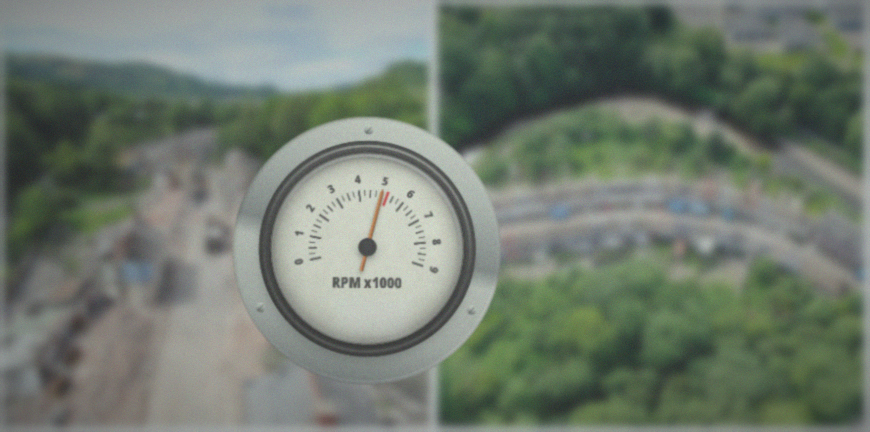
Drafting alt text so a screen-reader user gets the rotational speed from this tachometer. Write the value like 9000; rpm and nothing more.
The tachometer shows 5000; rpm
